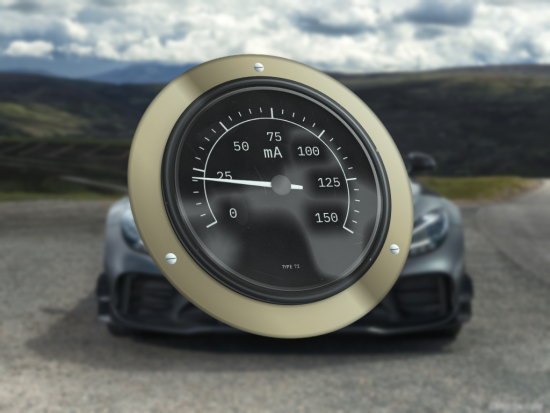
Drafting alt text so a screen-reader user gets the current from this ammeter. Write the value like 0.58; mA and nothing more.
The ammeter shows 20; mA
